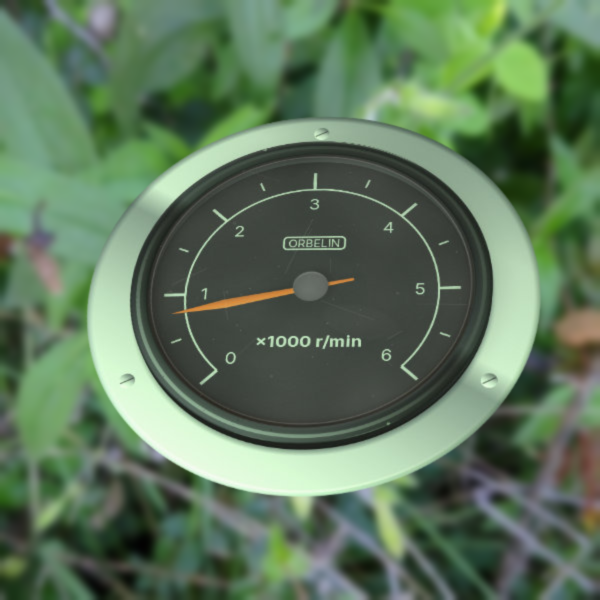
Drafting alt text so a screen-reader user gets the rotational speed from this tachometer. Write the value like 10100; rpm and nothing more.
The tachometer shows 750; rpm
